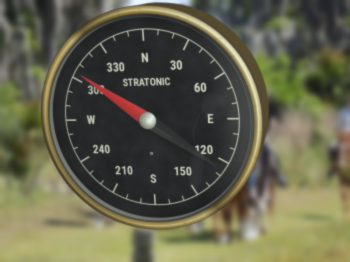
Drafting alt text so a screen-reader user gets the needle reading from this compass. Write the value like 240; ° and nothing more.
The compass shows 305; °
